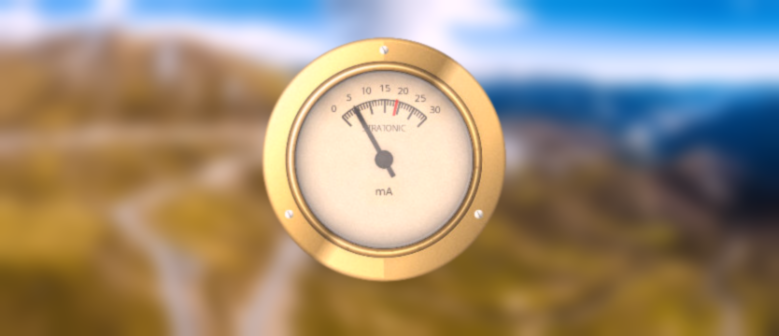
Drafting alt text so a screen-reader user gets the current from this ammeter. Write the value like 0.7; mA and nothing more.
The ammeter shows 5; mA
